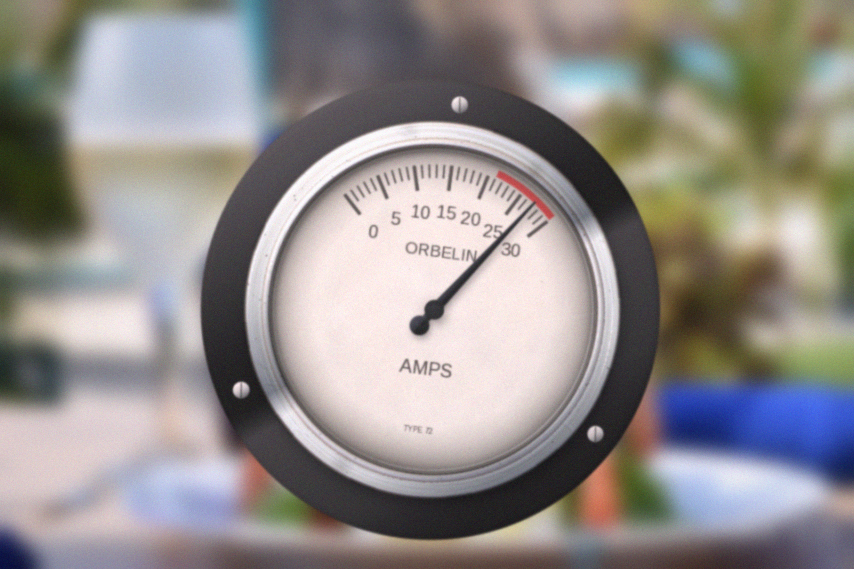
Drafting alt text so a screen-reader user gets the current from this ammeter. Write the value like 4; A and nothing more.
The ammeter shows 27; A
